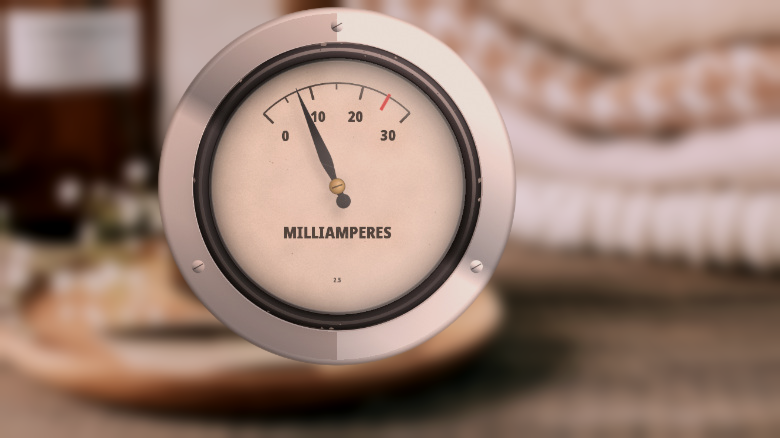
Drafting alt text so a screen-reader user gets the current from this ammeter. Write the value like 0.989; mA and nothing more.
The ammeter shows 7.5; mA
